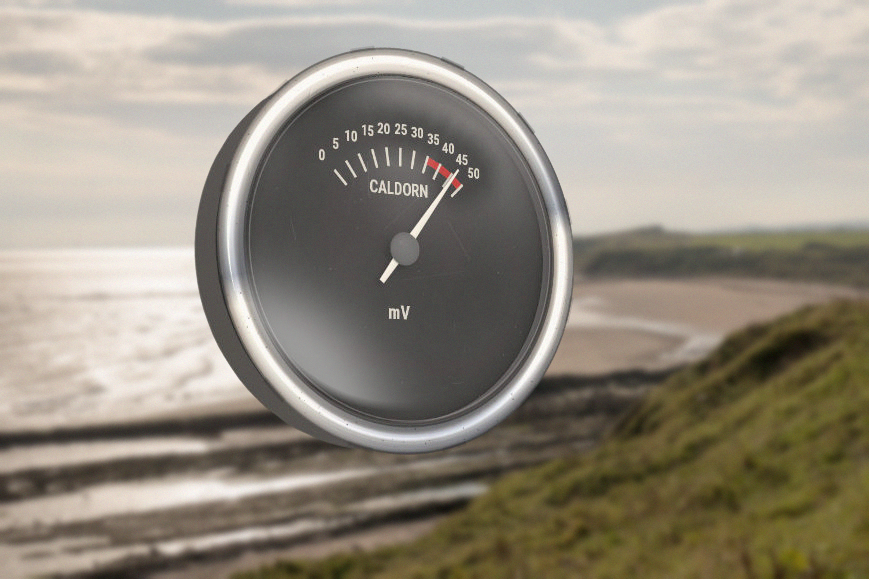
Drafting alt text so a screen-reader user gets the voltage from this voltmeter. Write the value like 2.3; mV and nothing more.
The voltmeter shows 45; mV
